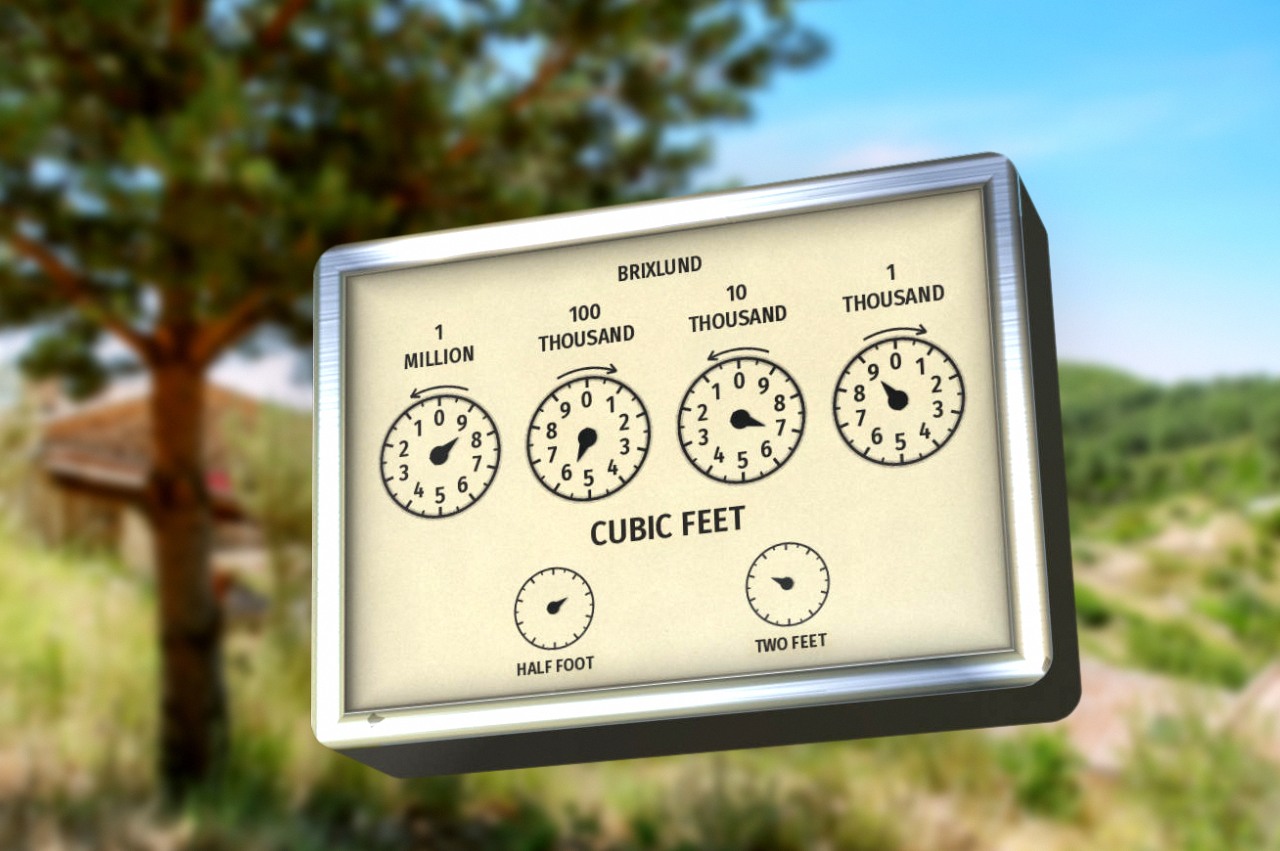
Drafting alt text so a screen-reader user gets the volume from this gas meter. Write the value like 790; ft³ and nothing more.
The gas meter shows 856900; ft³
